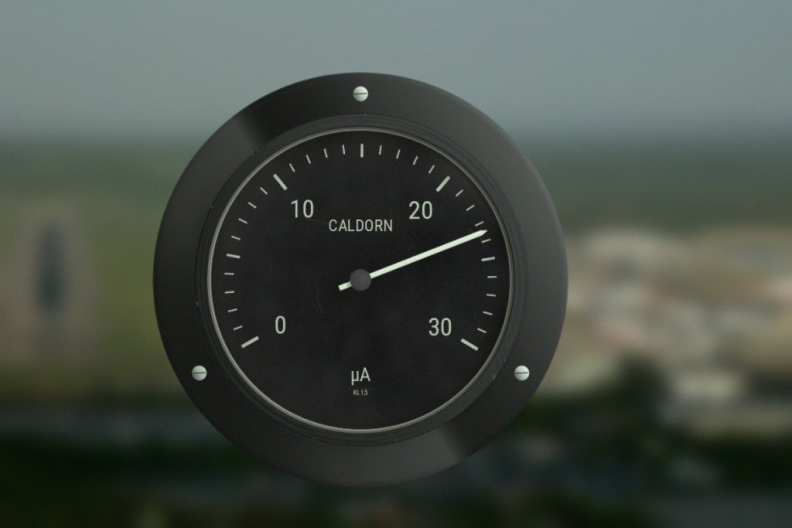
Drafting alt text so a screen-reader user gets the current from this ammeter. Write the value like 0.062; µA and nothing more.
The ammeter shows 23.5; µA
